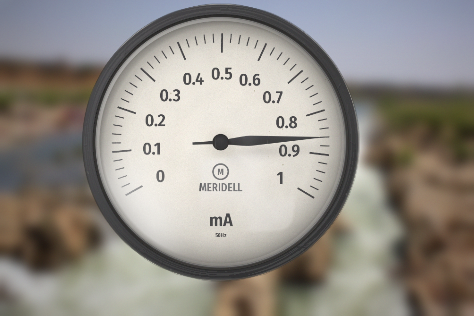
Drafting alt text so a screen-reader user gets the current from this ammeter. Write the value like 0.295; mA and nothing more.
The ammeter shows 0.86; mA
